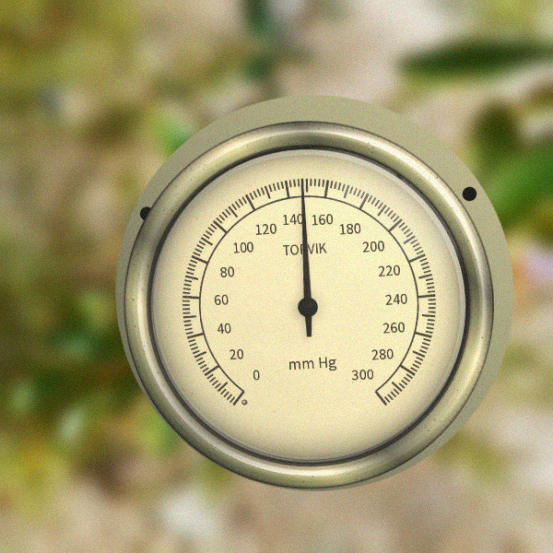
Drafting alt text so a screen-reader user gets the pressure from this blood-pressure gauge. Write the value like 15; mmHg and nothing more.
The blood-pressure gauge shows 148; mmHg
